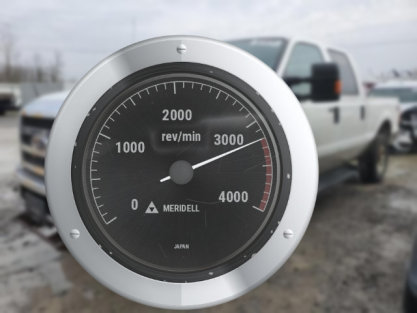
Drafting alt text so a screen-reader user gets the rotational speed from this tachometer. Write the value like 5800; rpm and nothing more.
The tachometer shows 3200; rpm
